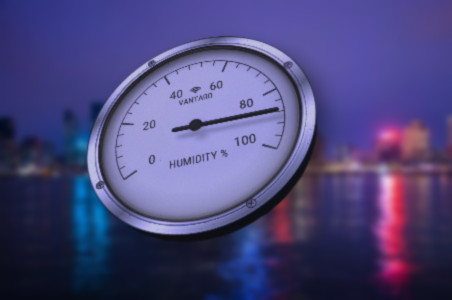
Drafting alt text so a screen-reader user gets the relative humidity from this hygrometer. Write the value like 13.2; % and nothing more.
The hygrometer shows 88; %
